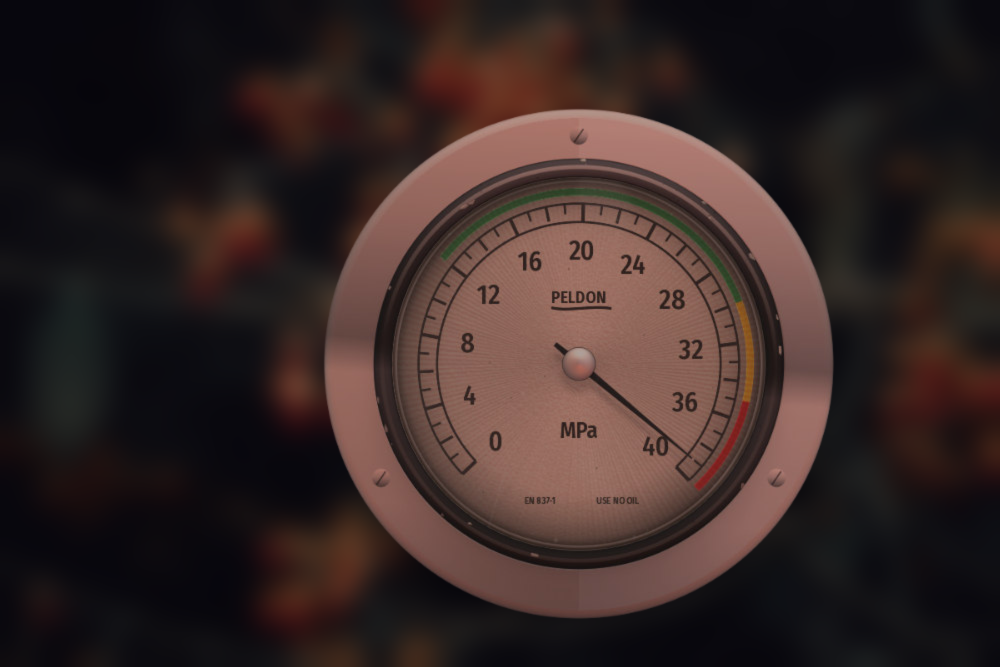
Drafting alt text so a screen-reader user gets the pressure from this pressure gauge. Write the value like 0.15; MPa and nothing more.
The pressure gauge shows 39; MPa
